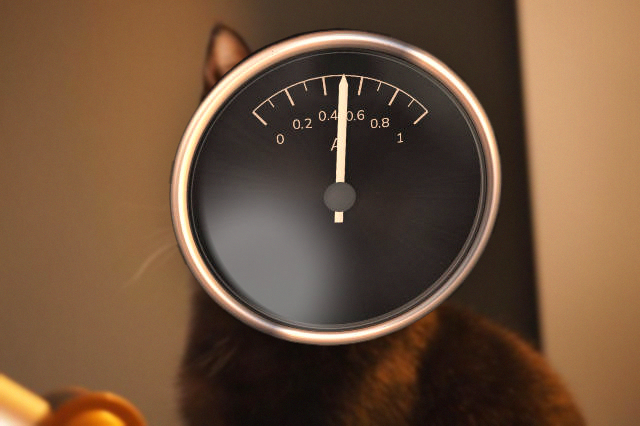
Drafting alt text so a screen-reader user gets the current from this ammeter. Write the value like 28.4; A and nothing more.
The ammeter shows 0.5; A
